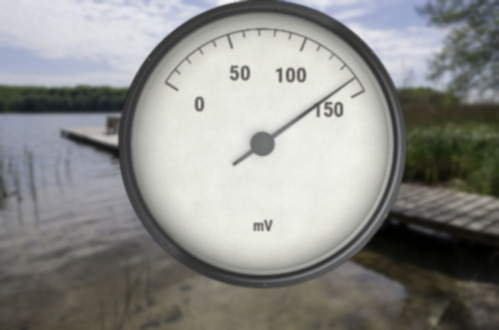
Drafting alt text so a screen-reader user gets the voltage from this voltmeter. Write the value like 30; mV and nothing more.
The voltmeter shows 140; mV
